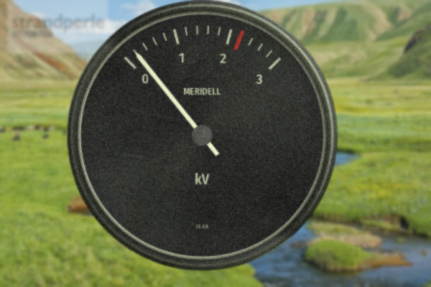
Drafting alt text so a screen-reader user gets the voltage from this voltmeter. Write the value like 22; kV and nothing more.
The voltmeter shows 0.2; kV
